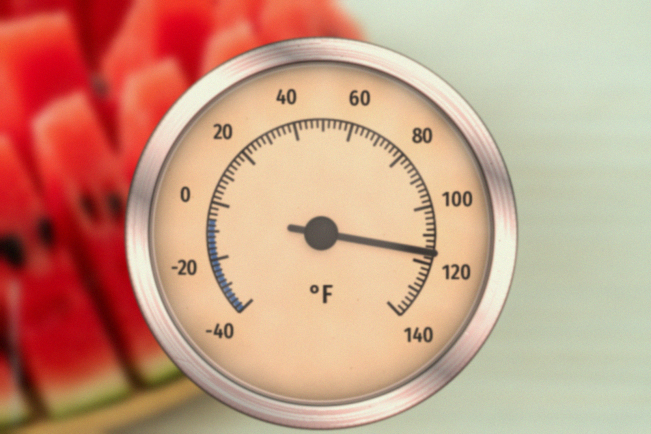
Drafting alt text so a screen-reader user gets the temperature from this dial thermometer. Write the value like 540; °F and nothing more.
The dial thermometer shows 116; °F
